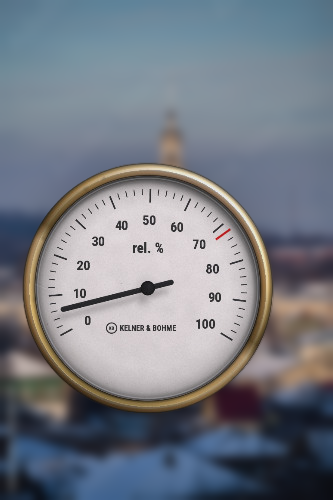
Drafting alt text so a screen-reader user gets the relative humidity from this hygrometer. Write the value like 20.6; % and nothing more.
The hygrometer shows 6; %
